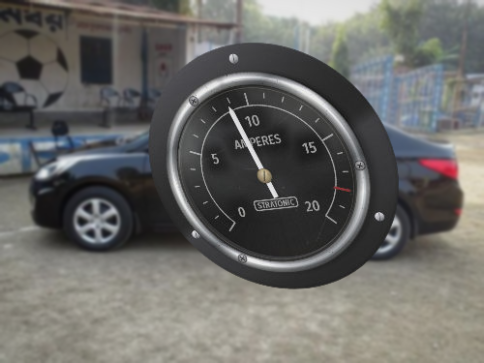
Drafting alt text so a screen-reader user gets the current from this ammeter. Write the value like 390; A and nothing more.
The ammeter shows 9; A
